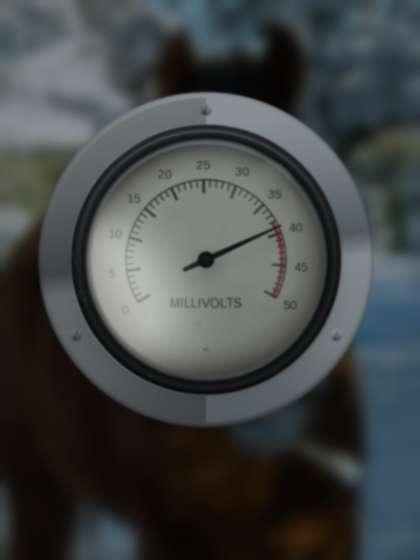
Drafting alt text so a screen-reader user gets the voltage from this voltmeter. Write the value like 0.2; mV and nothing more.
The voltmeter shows 39; mV
